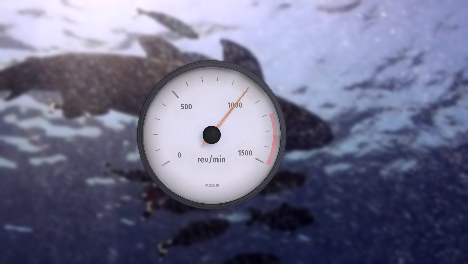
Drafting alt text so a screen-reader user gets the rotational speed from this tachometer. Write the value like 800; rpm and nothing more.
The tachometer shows 1000; rpm
